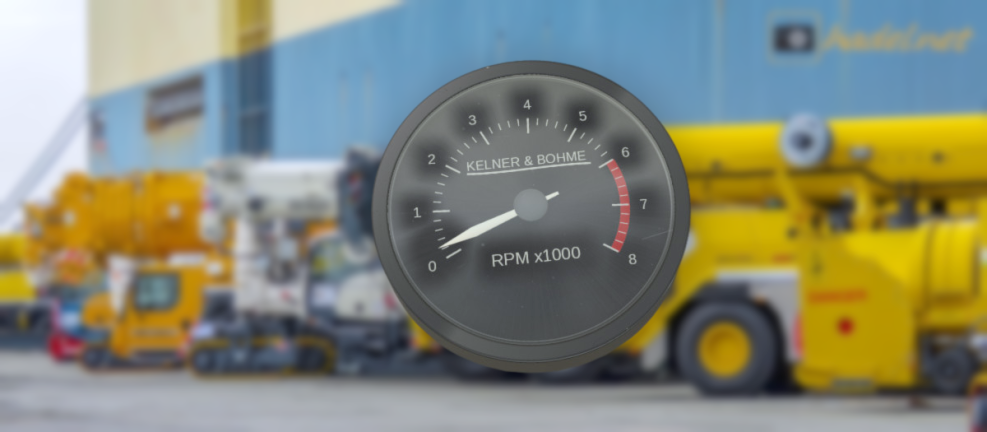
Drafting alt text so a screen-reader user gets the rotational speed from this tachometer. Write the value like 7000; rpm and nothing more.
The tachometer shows 200; rpm
